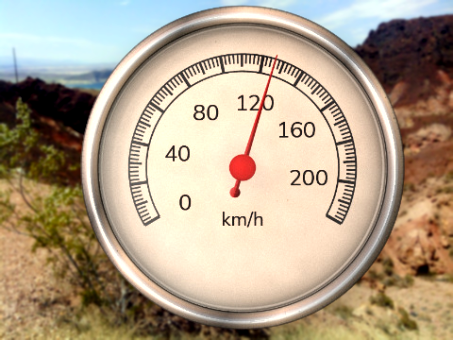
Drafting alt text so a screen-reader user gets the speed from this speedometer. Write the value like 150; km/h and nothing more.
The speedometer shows 126; km/h
